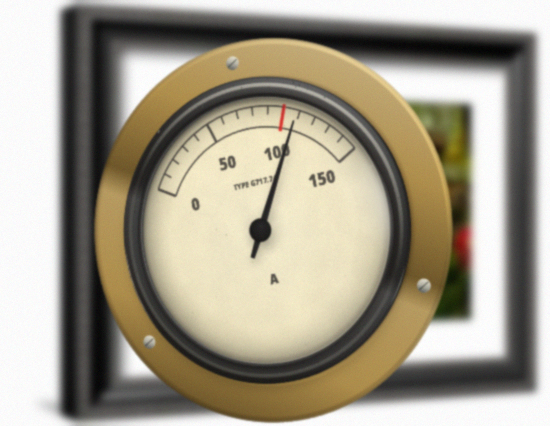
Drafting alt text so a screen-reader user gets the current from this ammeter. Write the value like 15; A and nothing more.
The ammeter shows 110; A
